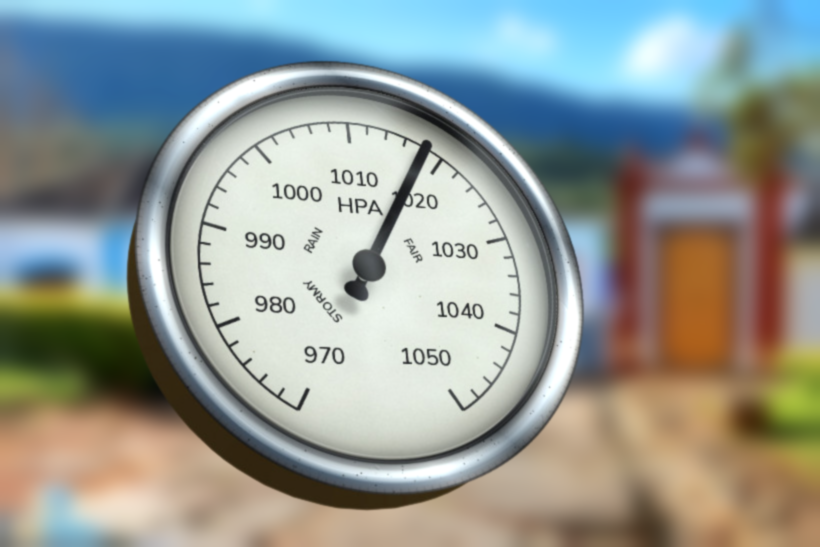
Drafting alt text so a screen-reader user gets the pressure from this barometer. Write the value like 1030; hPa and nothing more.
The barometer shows 1018; hPa
